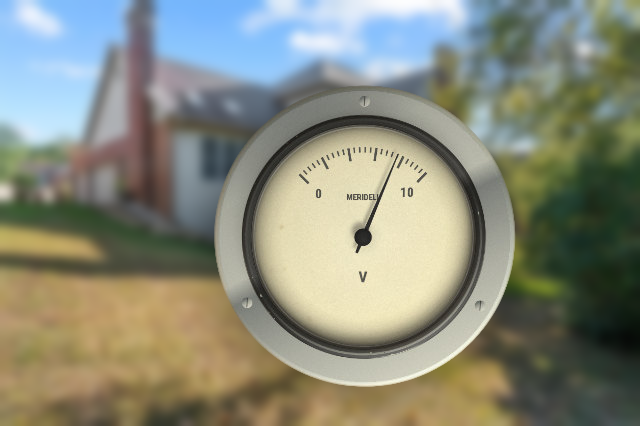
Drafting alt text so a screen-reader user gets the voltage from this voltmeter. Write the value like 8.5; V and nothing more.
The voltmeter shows 7.6; V
